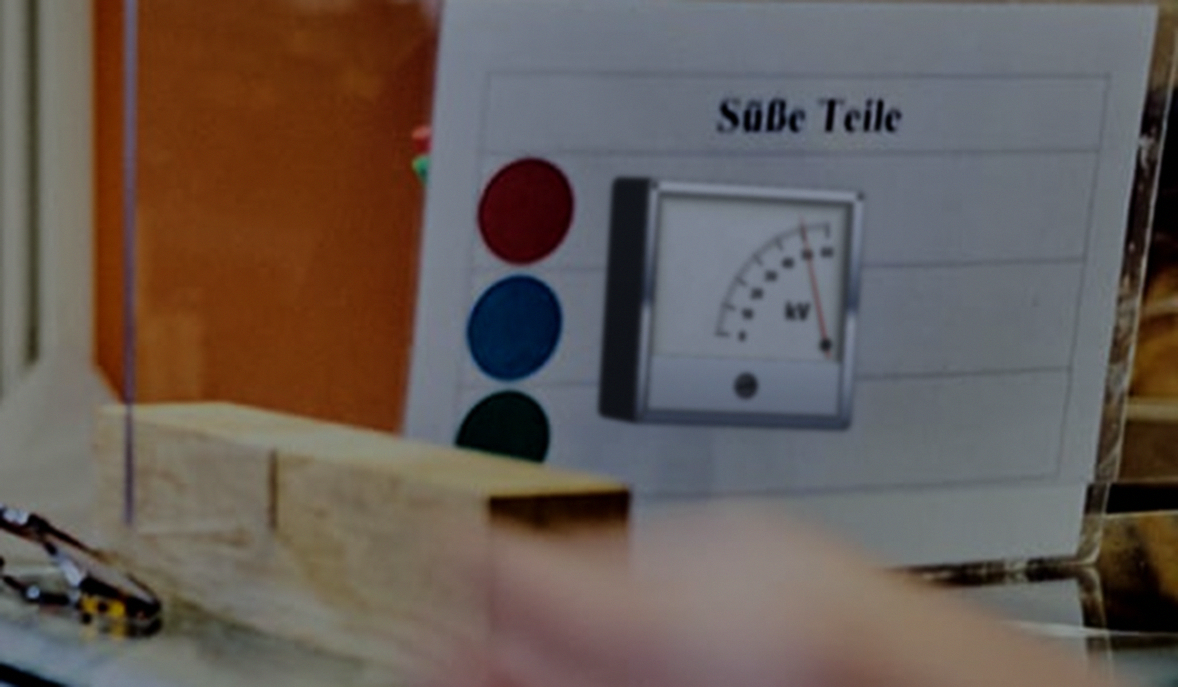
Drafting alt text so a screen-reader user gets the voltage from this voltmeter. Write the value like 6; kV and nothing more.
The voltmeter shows 50; kV
